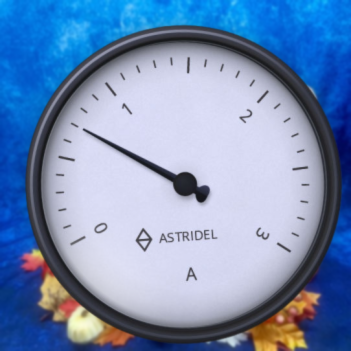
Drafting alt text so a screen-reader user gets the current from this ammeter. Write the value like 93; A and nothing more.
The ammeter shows 0.7; A
